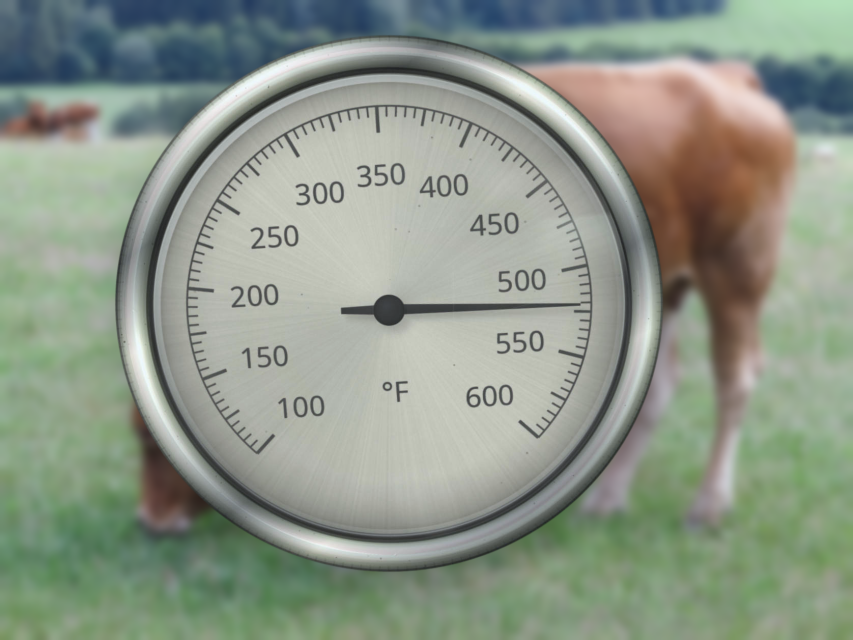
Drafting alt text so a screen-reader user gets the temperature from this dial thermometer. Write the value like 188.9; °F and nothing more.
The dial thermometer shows 520; °F
